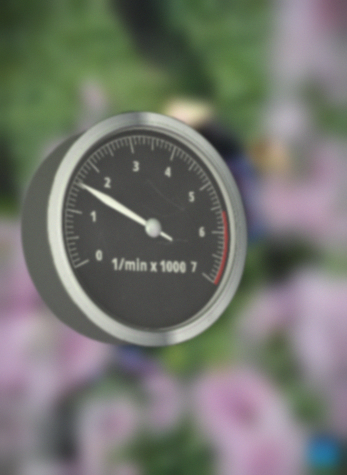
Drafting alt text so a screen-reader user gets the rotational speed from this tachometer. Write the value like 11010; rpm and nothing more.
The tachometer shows 1500; rpm
